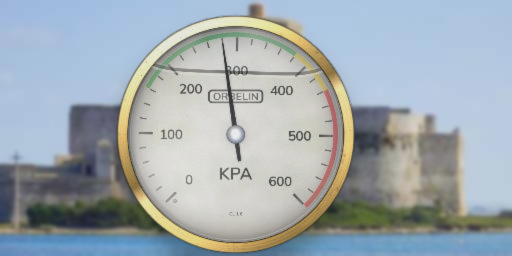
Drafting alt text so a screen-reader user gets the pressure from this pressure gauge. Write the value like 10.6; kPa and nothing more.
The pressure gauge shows 280; kPa
